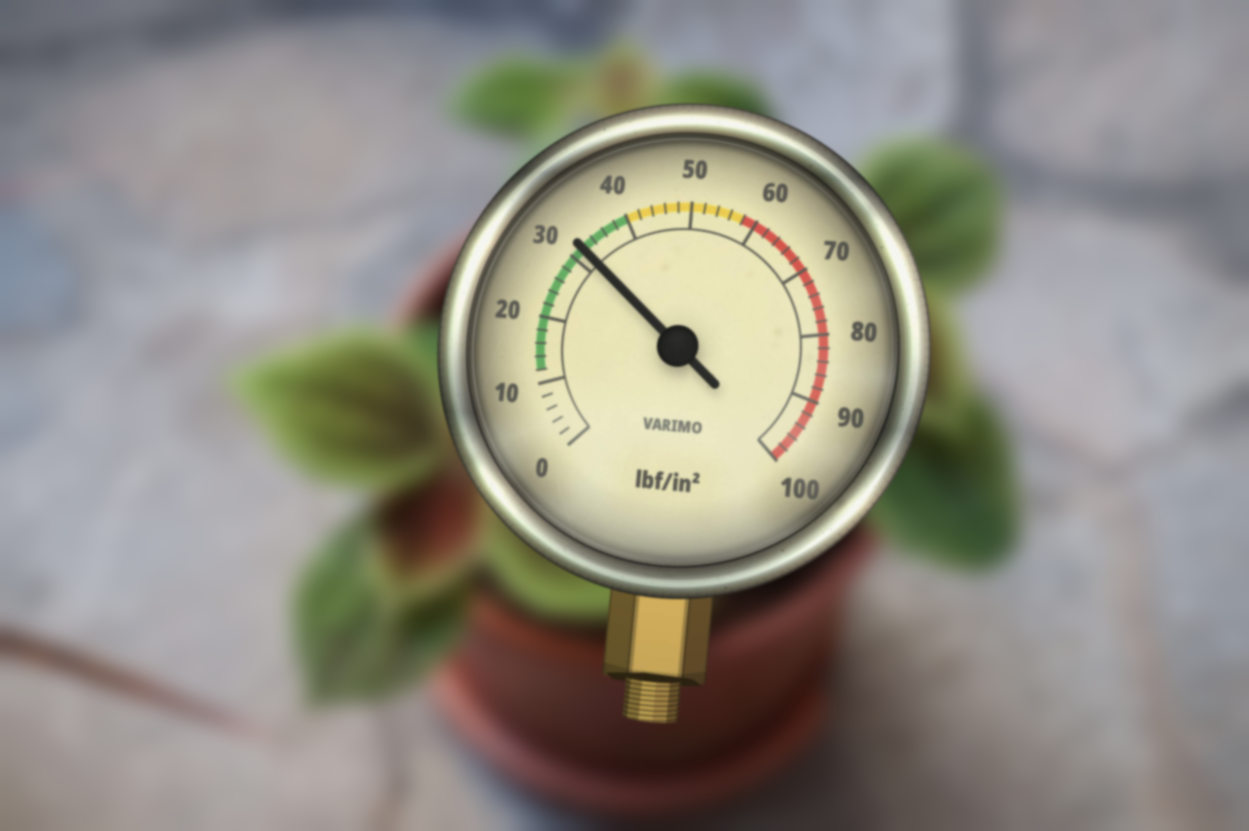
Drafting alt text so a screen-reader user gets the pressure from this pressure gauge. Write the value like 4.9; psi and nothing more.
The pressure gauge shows 32; psi
